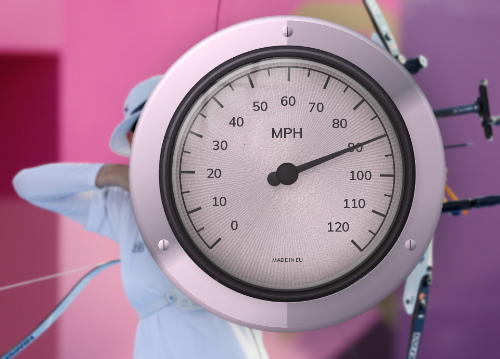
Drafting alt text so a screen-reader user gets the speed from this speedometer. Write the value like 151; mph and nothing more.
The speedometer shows 90; mph
